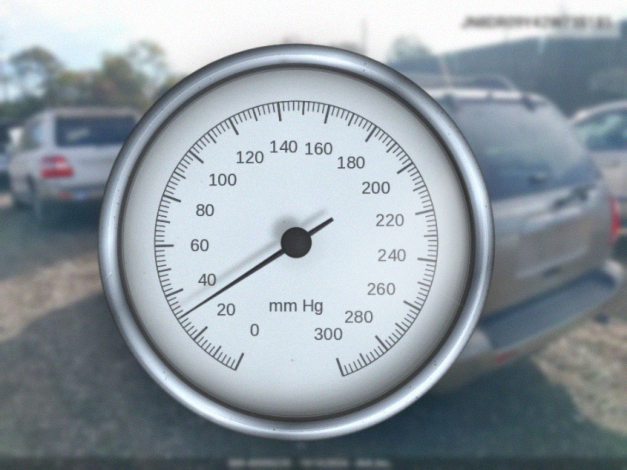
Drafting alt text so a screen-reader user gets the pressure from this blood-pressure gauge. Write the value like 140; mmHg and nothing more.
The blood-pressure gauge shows 30; mmHg
